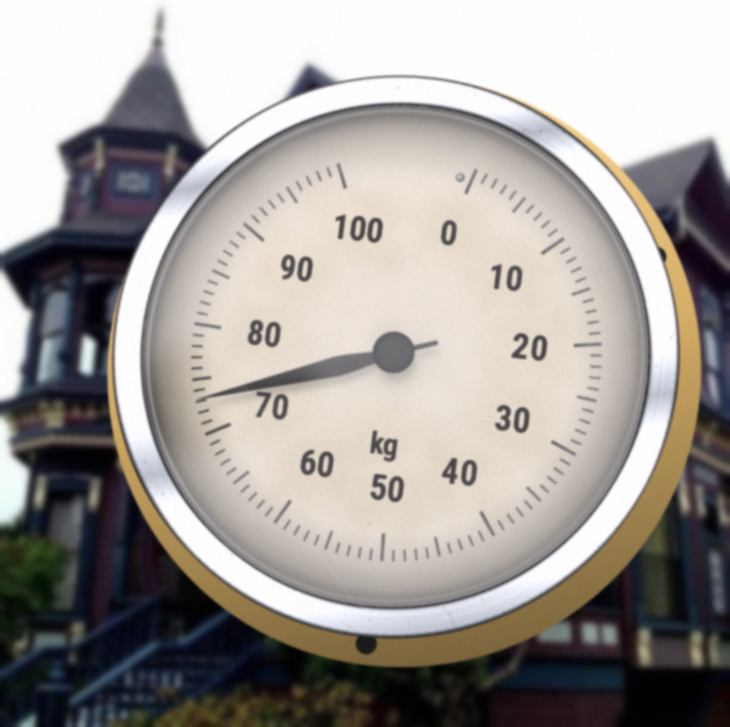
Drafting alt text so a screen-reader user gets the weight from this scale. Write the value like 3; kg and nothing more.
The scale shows 73; kg
